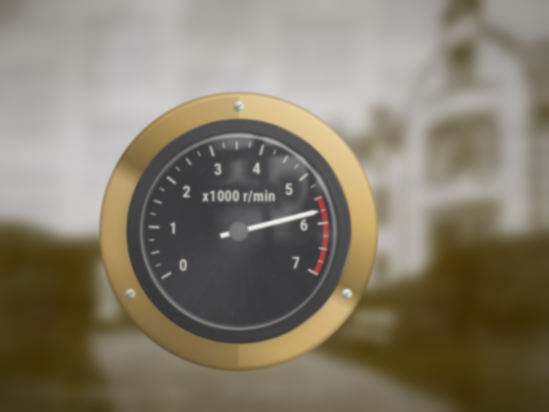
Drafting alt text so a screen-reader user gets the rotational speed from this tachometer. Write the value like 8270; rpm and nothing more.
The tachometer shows 5750; rpm
